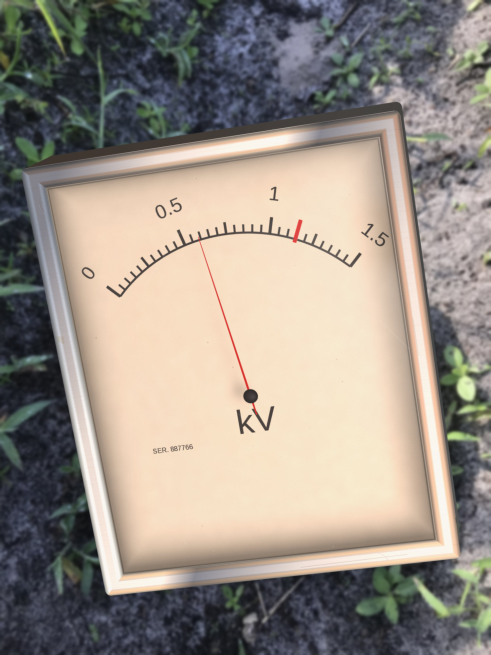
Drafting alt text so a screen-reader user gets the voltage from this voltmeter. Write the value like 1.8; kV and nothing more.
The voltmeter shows 0.6; kV
